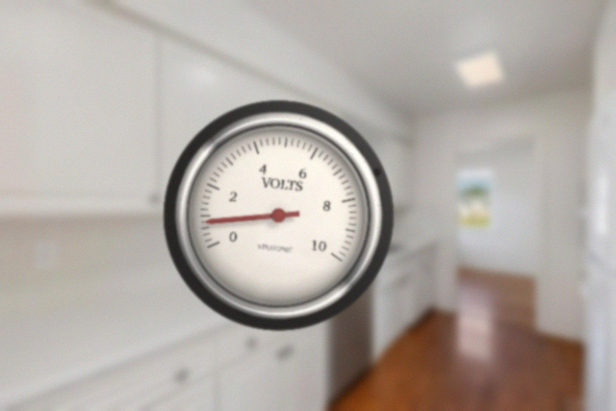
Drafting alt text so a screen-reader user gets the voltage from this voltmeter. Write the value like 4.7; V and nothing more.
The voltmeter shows 0.8; V
